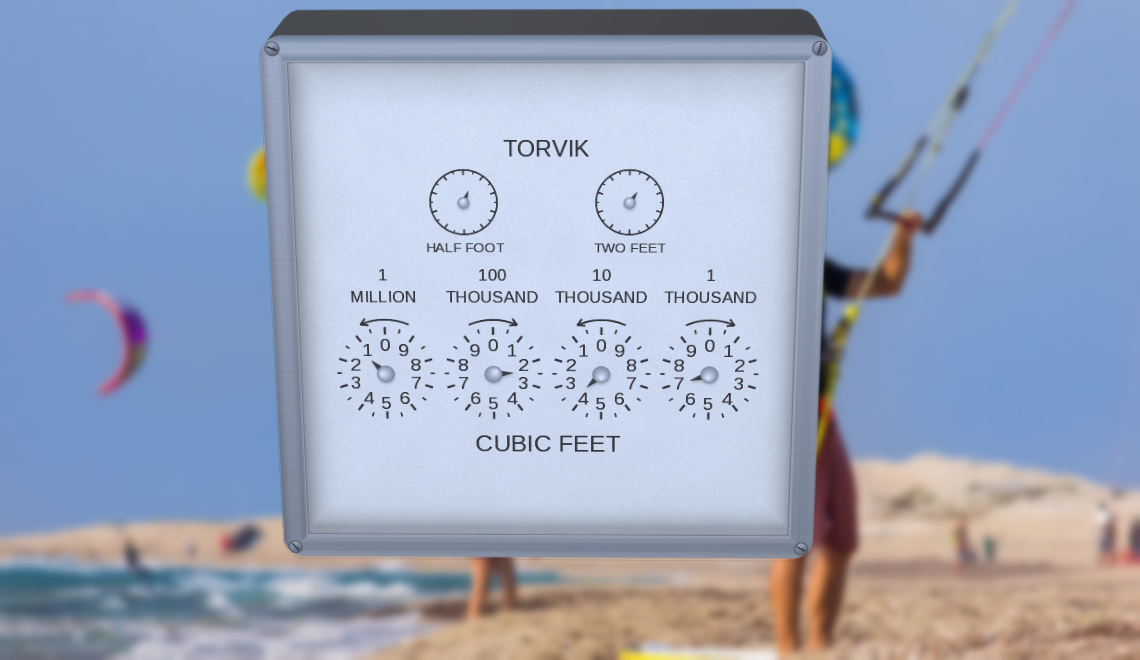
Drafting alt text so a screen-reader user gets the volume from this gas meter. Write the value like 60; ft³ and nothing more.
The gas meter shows 123700; ft³
